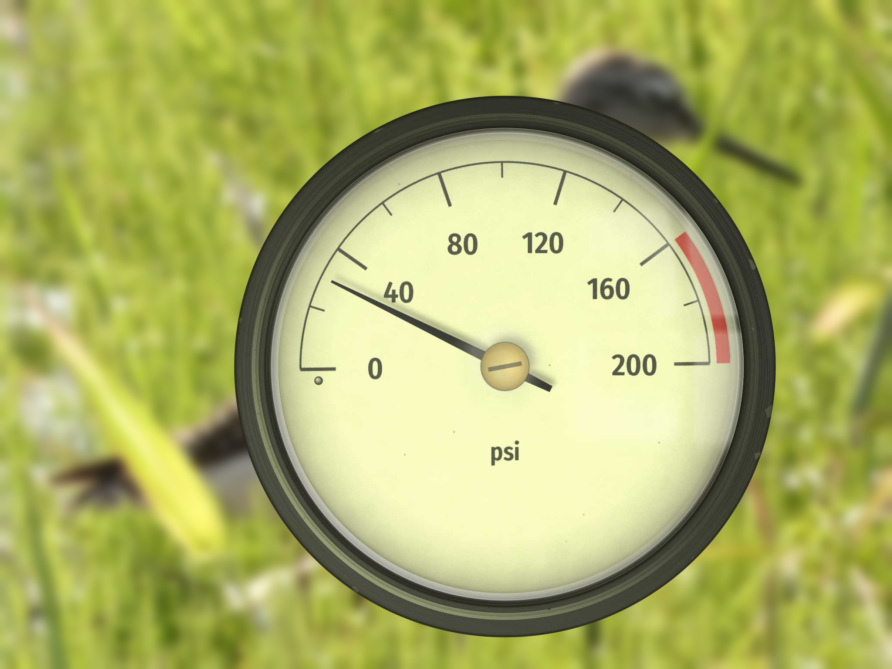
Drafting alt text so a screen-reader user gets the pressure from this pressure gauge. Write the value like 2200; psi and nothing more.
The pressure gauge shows 30; psi
